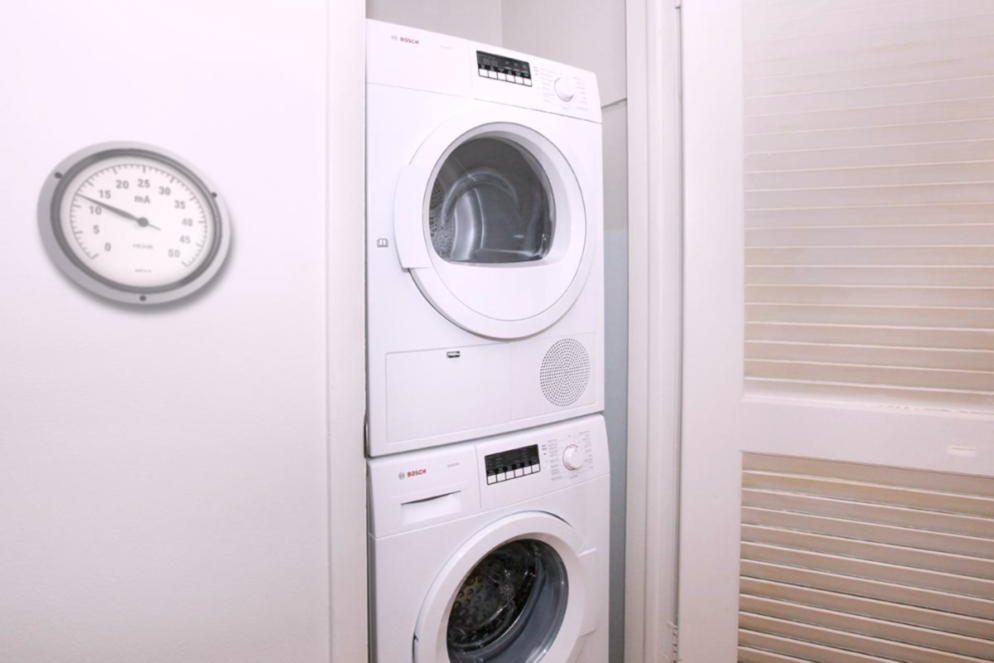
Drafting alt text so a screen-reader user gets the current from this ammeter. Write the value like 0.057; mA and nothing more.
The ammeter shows 12; mA
